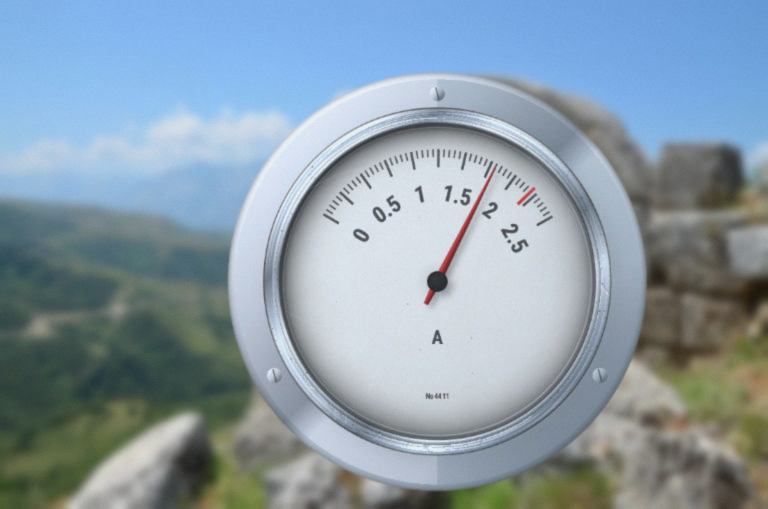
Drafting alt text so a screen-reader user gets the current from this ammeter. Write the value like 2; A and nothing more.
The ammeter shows 1.8; A
